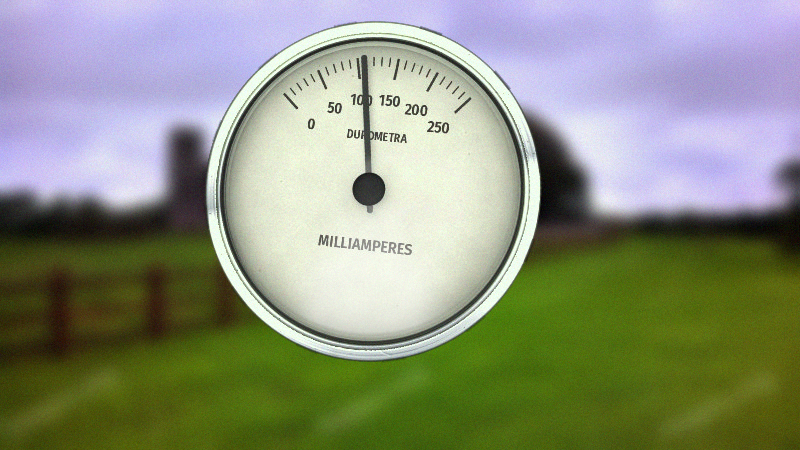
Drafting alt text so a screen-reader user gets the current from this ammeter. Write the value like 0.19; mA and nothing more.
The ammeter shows 110; mA
